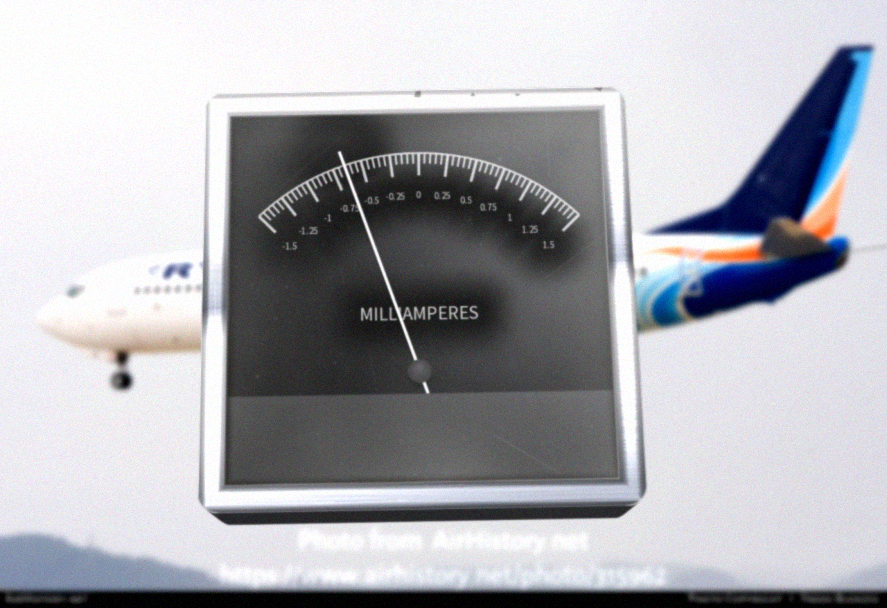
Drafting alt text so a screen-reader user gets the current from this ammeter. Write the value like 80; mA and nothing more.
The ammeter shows -0.65; mA
